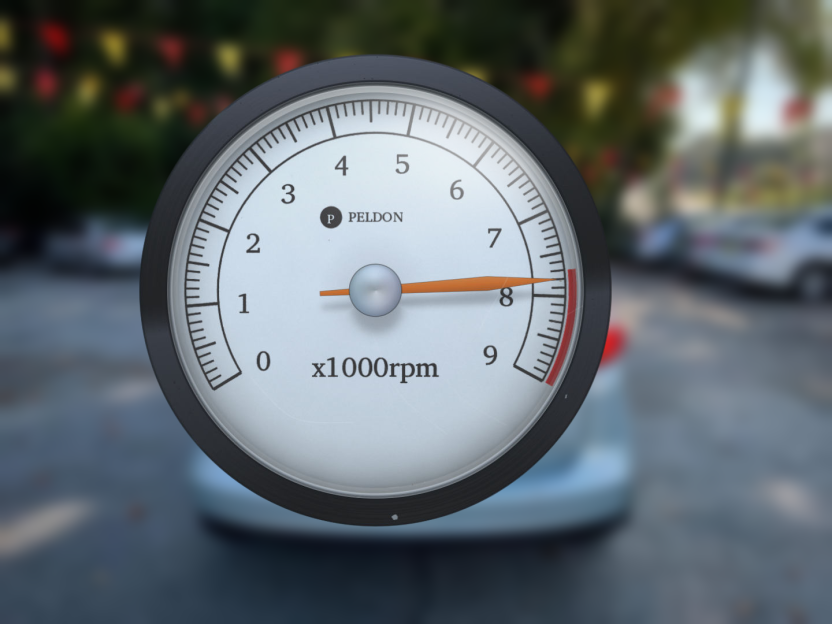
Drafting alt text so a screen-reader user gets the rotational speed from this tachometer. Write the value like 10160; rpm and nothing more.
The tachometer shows 7800; rpm
